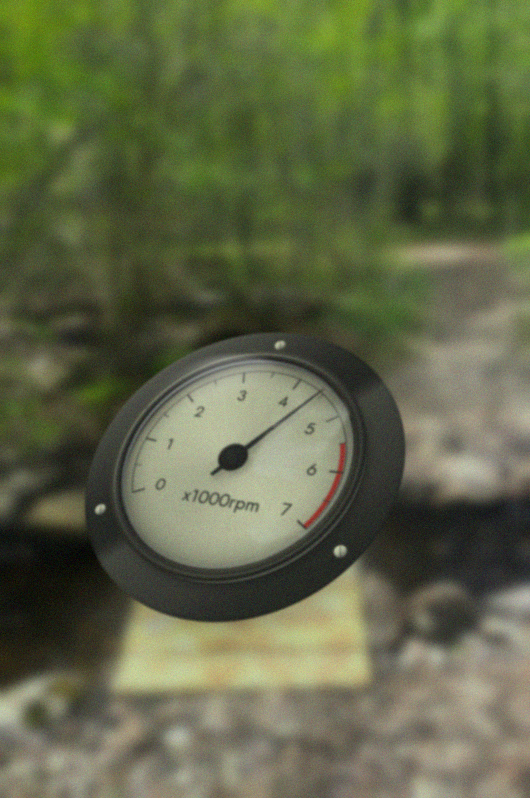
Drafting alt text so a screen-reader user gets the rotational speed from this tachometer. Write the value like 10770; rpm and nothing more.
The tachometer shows 4500; rpm
